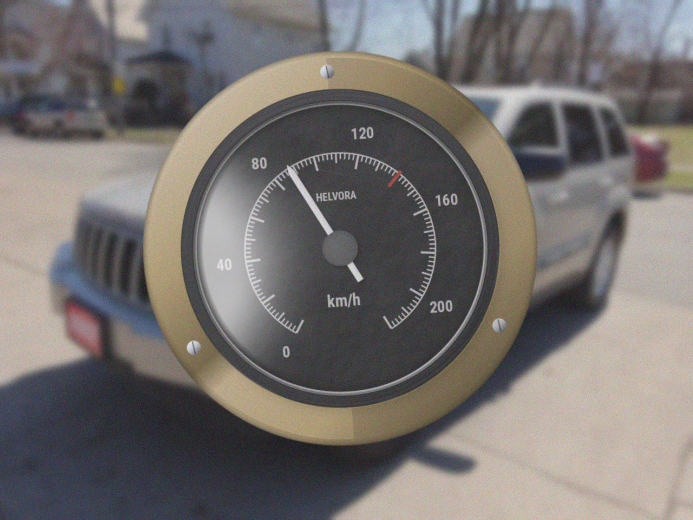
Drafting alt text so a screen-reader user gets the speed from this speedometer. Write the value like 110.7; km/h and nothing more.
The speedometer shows 88; km/h
